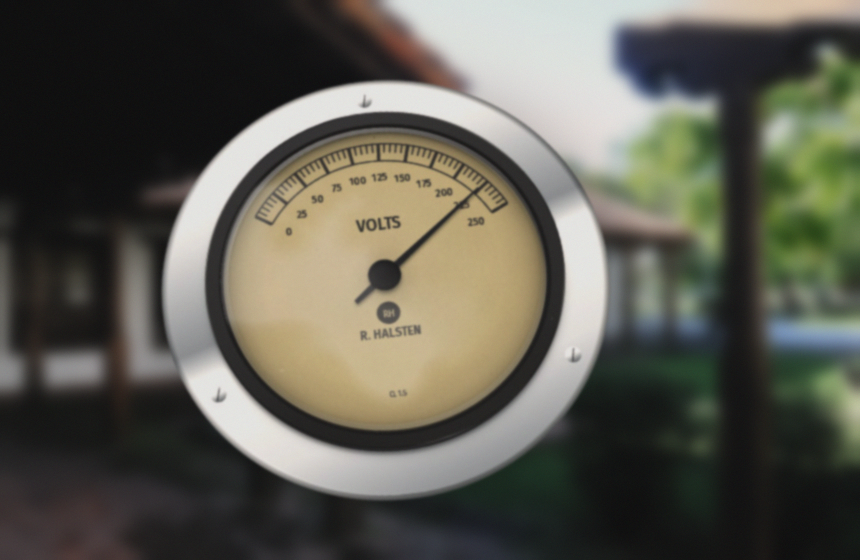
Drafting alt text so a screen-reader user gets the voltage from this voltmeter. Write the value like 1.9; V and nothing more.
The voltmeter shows 225; V
